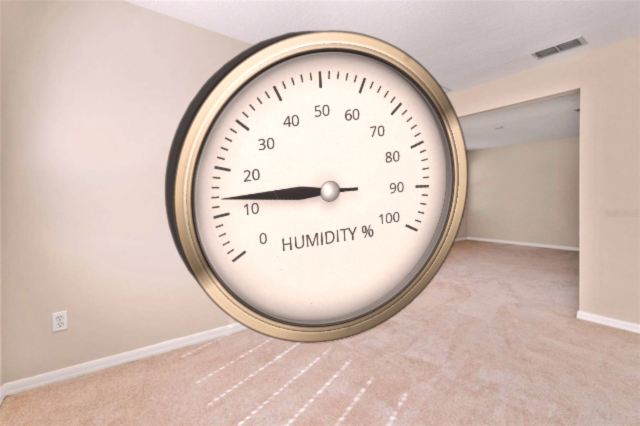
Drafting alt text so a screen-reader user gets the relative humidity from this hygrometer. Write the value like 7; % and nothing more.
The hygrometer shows 14; %
